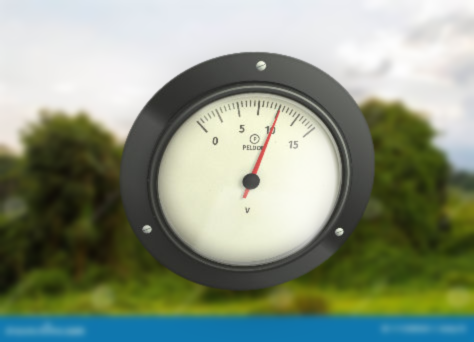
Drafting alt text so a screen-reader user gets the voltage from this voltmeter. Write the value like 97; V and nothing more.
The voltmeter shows 10; V
